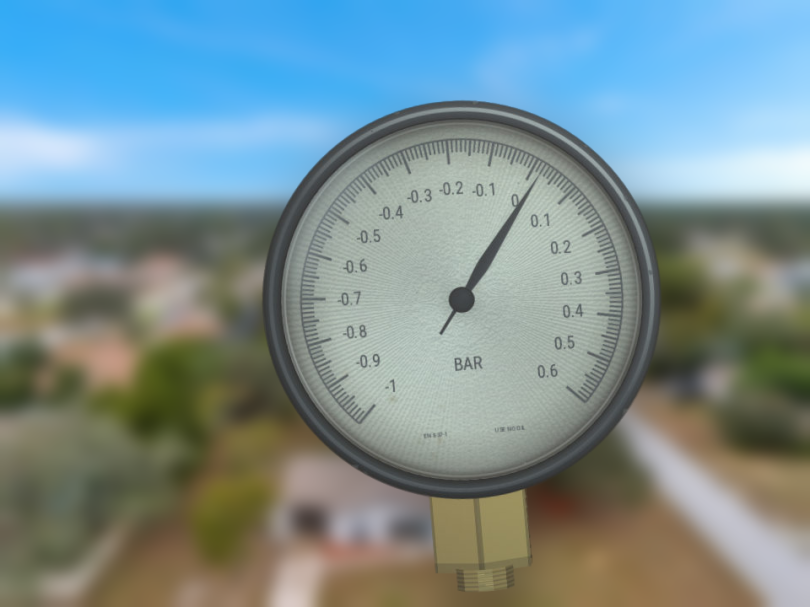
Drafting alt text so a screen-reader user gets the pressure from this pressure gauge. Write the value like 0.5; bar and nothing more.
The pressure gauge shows 0.02; bar
